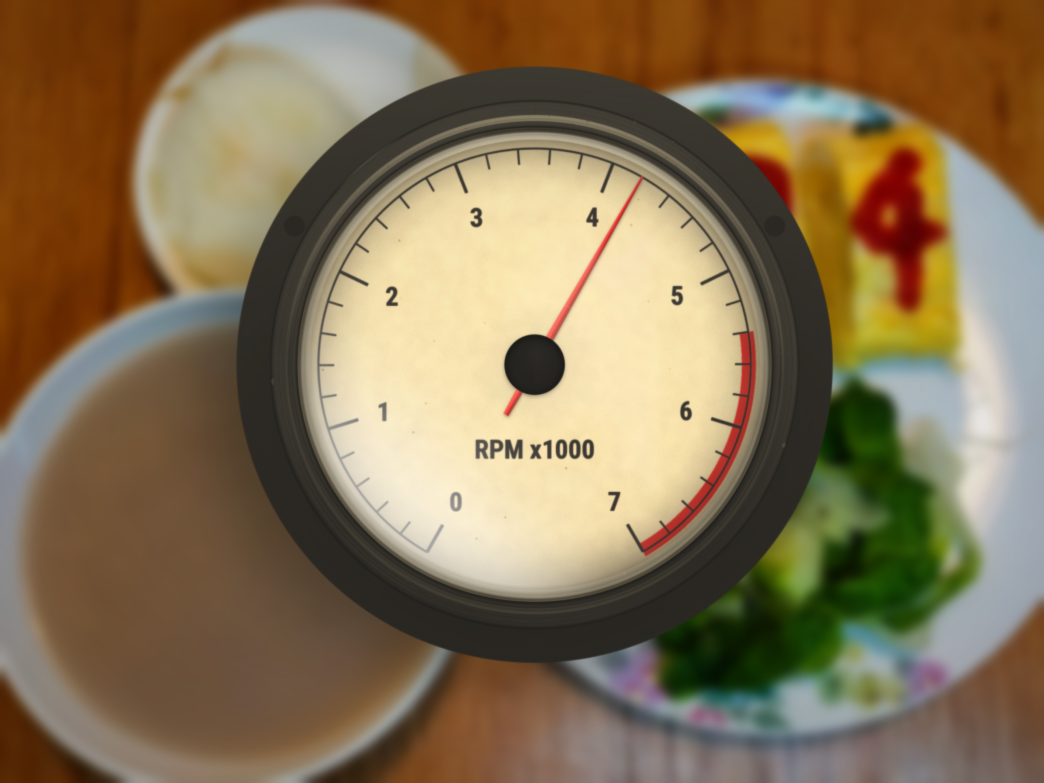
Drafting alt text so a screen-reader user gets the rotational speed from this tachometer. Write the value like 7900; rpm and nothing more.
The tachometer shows 4200; rpm
